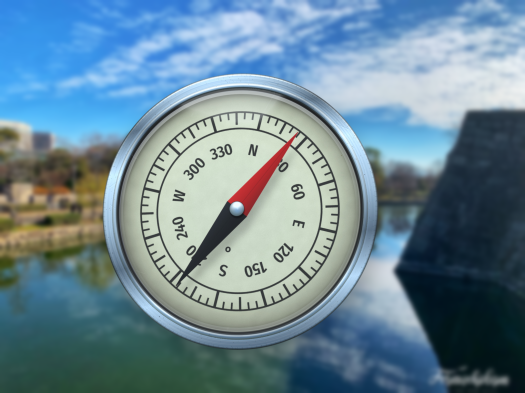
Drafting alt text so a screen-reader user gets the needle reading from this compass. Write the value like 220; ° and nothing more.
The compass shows 25; °
